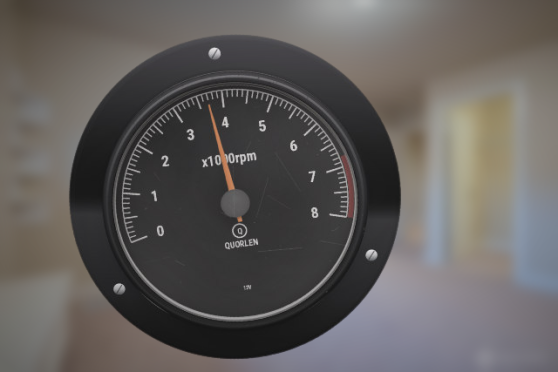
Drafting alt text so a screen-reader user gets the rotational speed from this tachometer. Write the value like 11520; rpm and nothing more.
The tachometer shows 3700; rpm
